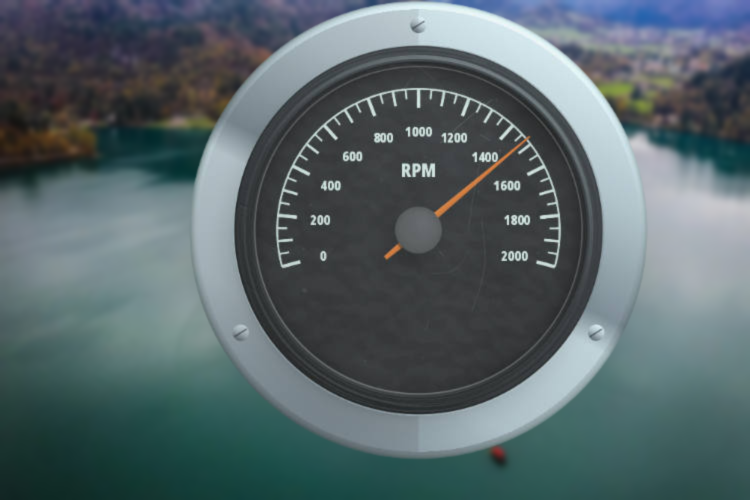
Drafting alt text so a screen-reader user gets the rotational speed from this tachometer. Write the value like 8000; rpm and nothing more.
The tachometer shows 1475; rpm
